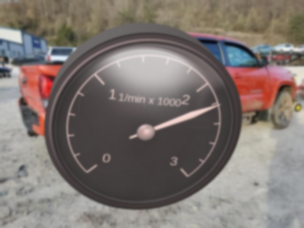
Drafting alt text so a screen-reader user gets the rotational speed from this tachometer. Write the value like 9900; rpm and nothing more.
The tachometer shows 2200; rpm
